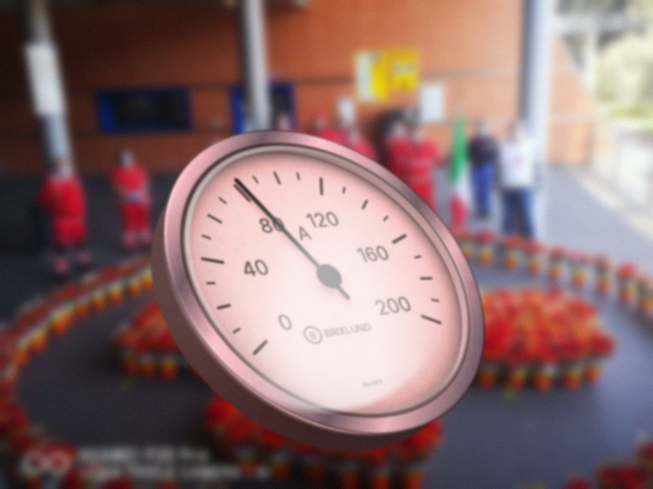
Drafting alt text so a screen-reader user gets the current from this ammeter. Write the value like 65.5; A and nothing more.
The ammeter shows 80; A
